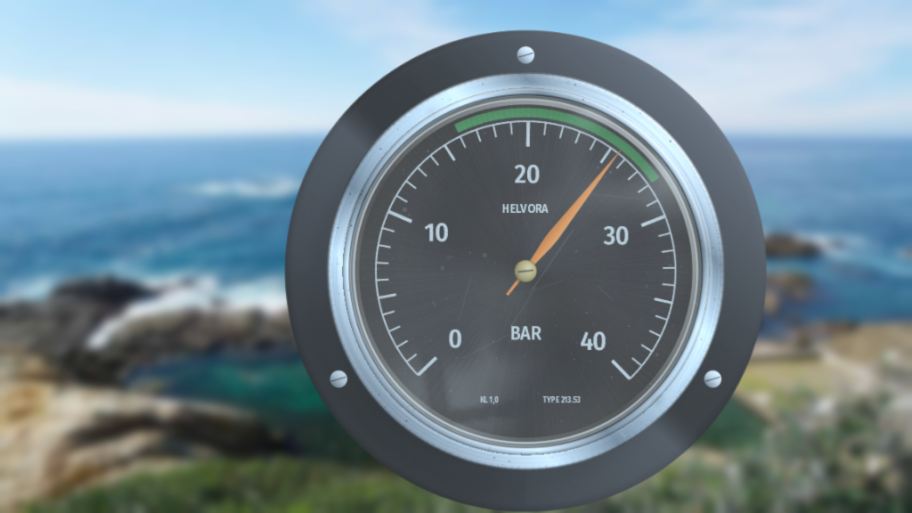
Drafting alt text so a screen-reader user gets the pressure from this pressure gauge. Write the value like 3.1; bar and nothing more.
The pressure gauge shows 25.5; bar
